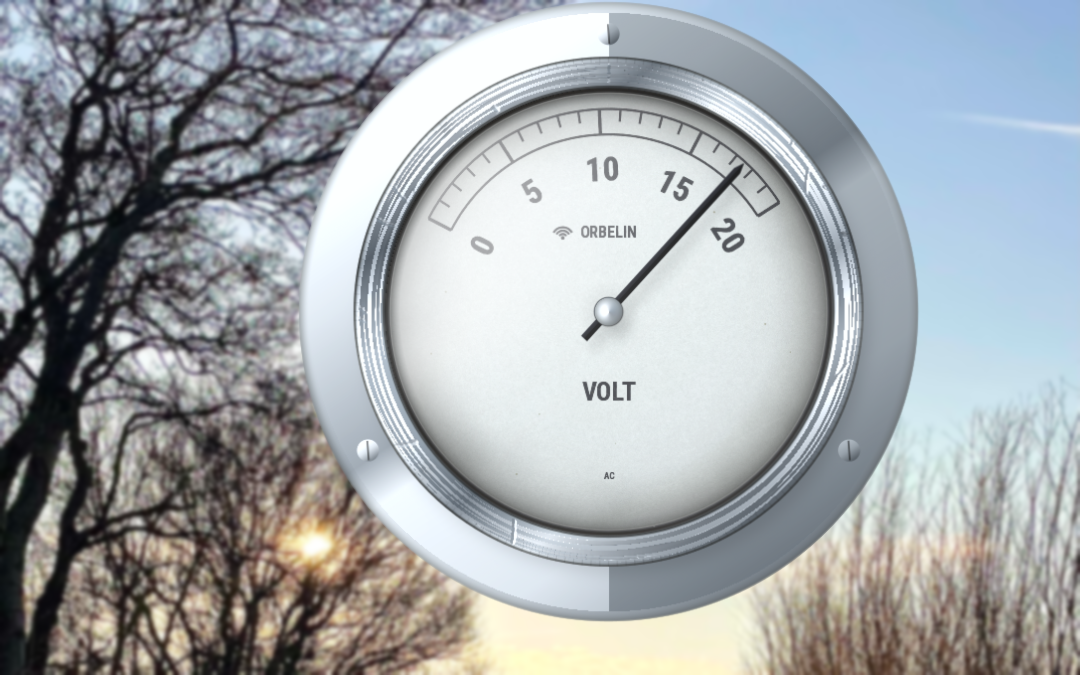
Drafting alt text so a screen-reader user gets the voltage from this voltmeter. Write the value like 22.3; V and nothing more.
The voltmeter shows 17.5; V
